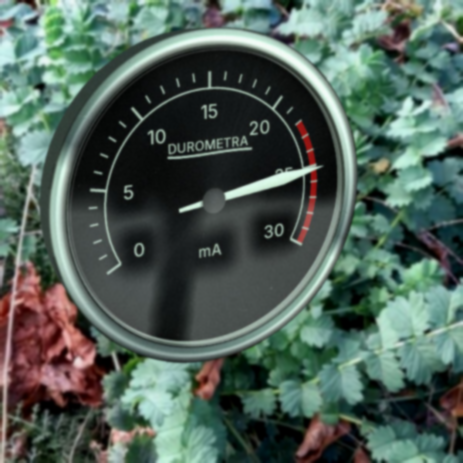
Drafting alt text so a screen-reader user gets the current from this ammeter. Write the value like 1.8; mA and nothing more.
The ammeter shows 25; mA
